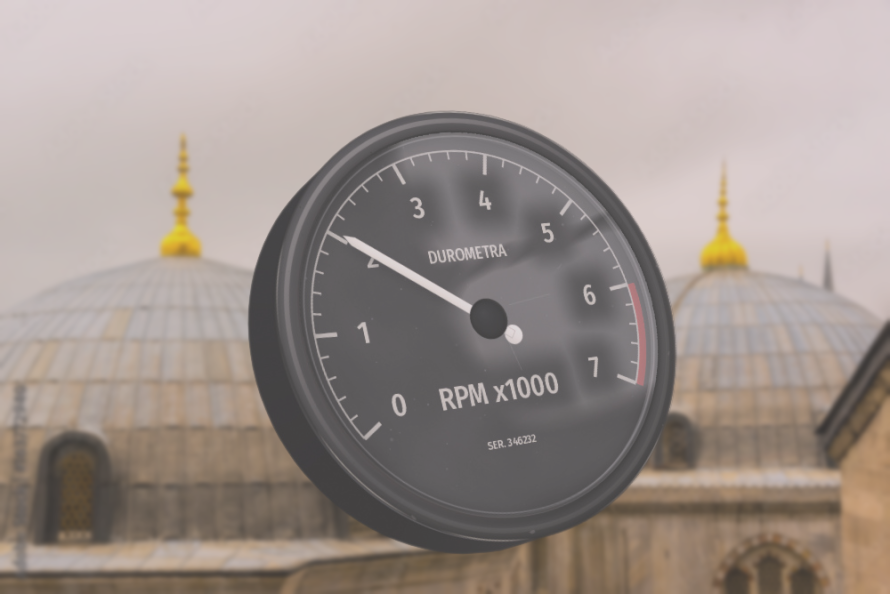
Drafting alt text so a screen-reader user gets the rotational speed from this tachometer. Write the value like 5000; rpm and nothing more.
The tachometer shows 2000; rpm
